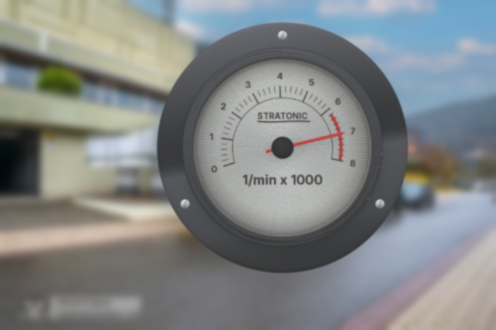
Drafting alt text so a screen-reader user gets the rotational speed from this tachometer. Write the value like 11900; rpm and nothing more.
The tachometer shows 7000; rpm
